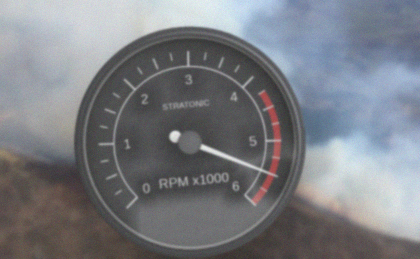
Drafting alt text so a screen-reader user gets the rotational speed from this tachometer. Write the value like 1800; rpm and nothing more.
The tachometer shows 5500; rpm
